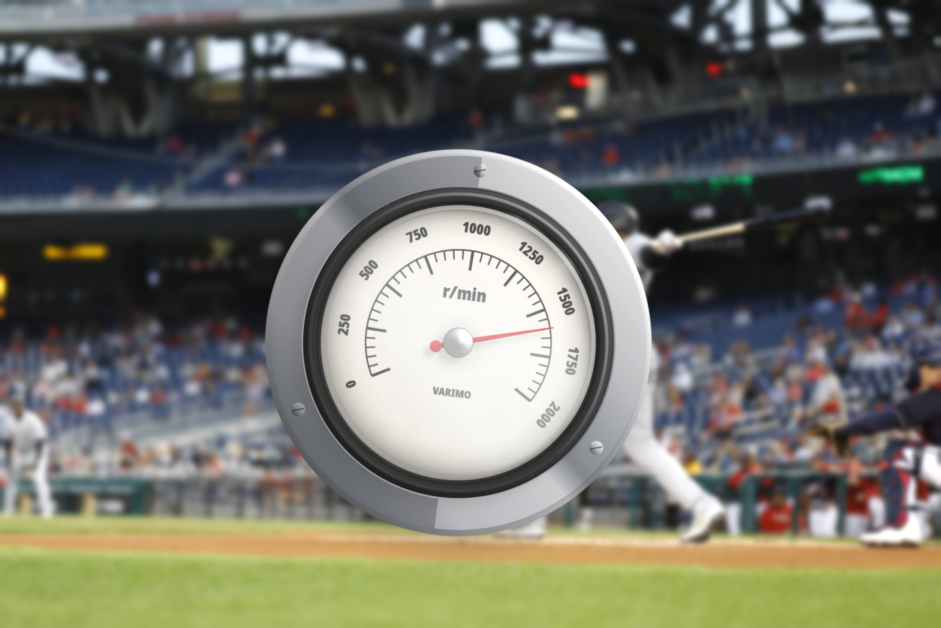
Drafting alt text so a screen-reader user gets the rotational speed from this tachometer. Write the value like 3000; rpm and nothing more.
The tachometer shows 1600; rpm
